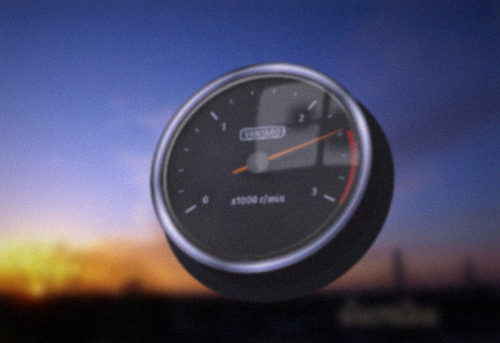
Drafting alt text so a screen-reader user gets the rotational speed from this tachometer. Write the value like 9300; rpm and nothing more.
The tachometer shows 2400; rpm
